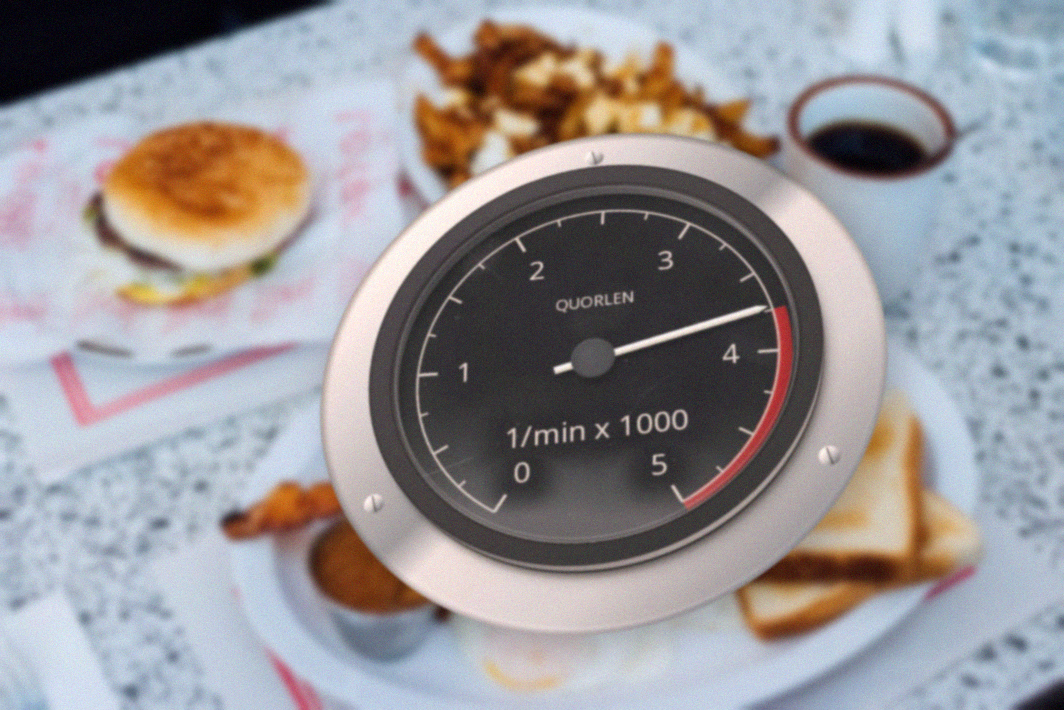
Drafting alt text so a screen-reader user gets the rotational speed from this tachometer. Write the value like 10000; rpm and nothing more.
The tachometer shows 3750; rpm
